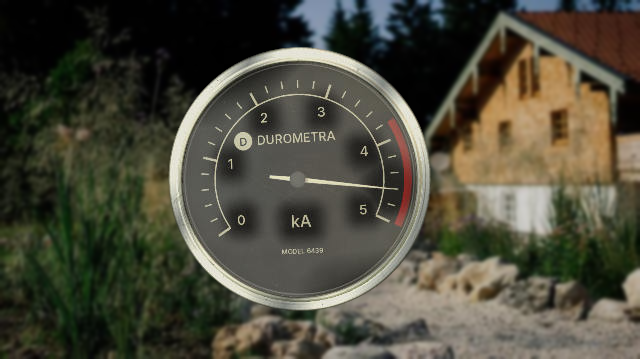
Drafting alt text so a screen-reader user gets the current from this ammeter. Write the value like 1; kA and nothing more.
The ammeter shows 4.6; kA
